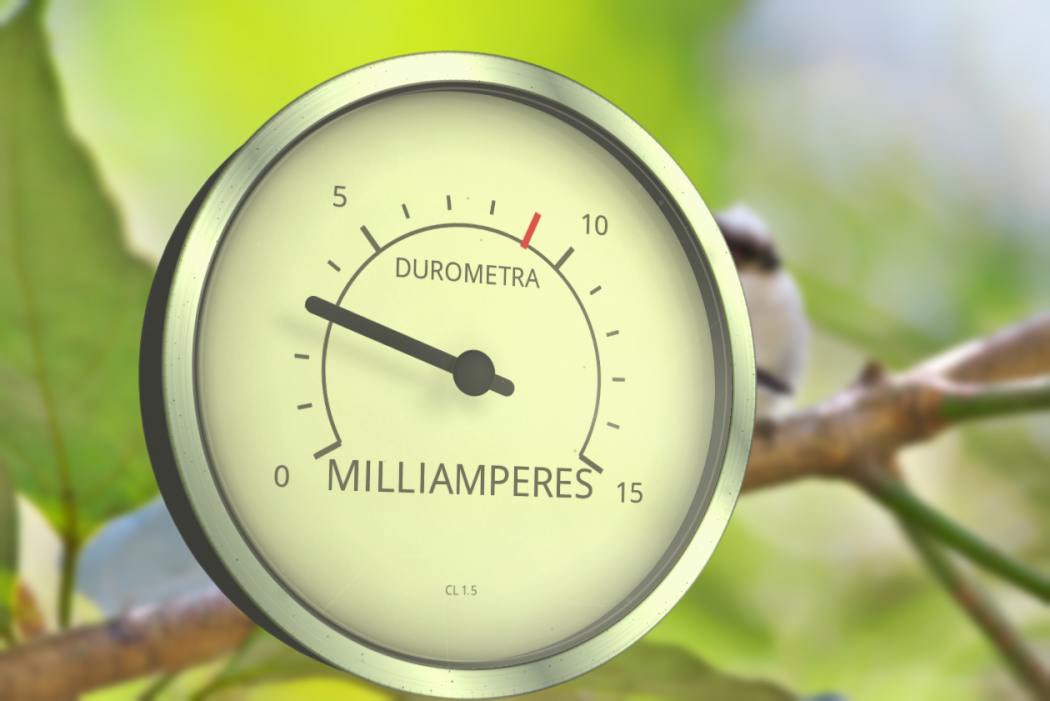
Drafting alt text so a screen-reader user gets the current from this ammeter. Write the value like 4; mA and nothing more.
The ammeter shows 3; mA
